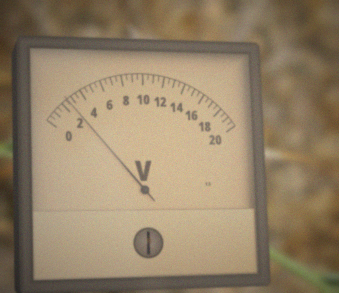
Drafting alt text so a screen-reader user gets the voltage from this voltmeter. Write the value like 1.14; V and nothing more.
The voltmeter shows 2.5; V
